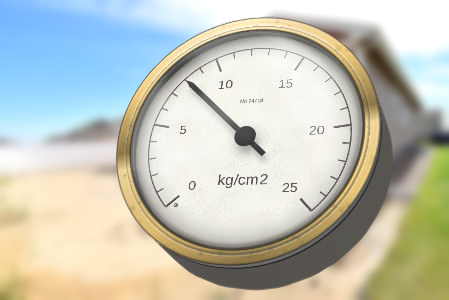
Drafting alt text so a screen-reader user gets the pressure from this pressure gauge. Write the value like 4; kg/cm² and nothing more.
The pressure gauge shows 8; kg/cm²
